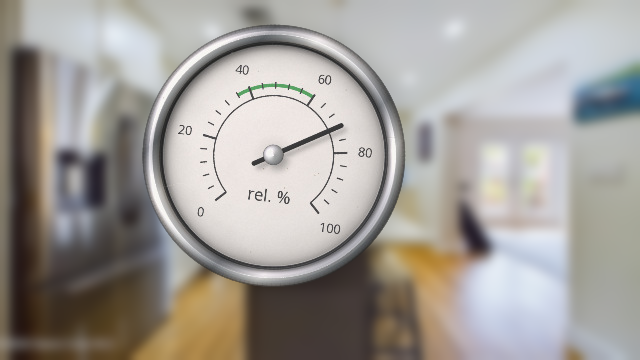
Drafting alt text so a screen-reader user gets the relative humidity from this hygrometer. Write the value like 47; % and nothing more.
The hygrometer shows 72; %
